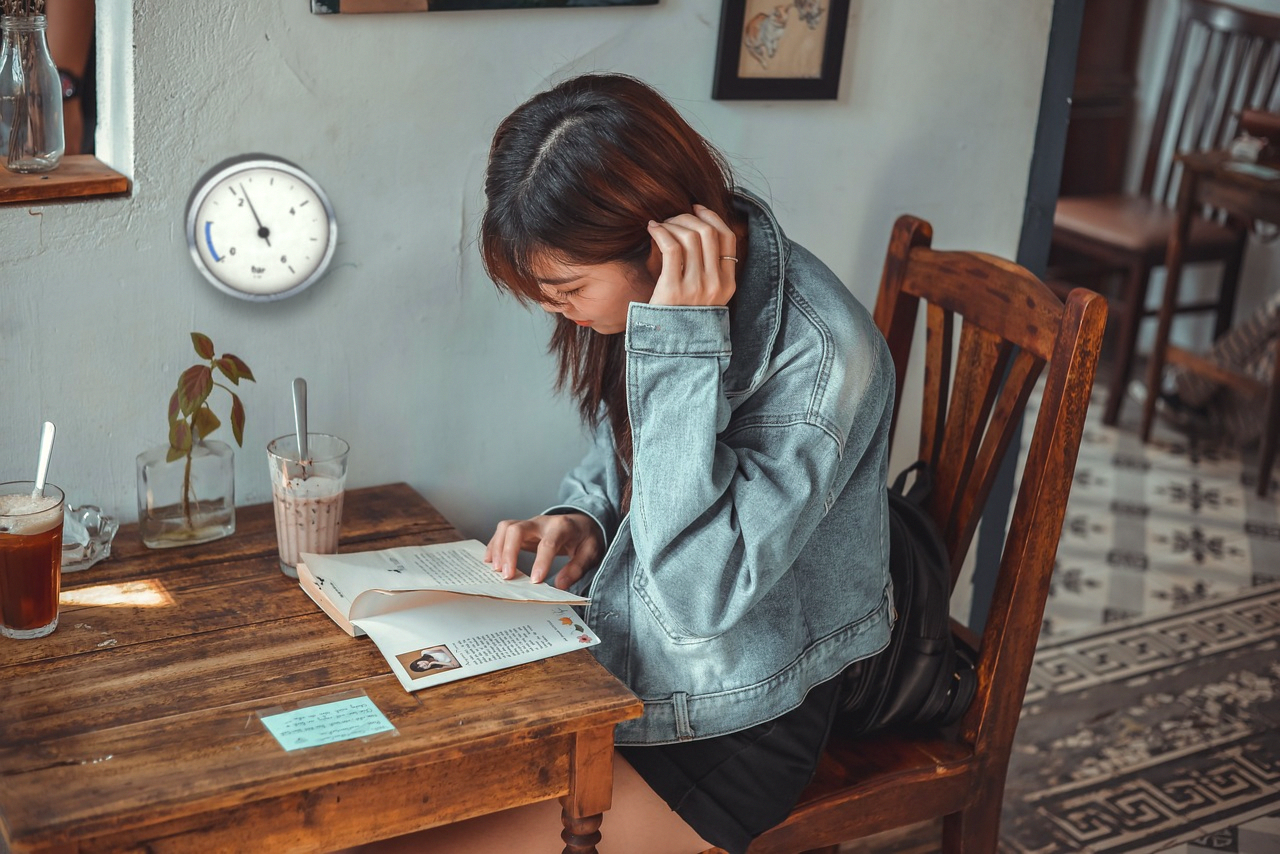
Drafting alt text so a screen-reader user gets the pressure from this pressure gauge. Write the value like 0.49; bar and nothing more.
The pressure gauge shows 2.25; bar
